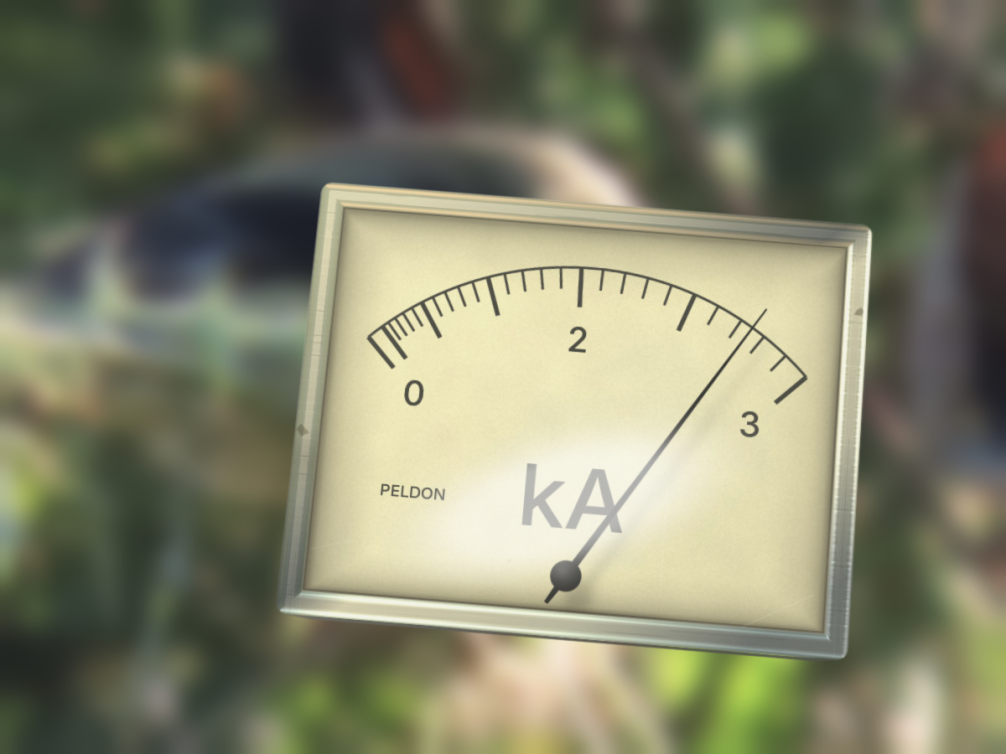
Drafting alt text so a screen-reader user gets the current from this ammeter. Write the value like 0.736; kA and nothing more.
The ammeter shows 2.75; kA
